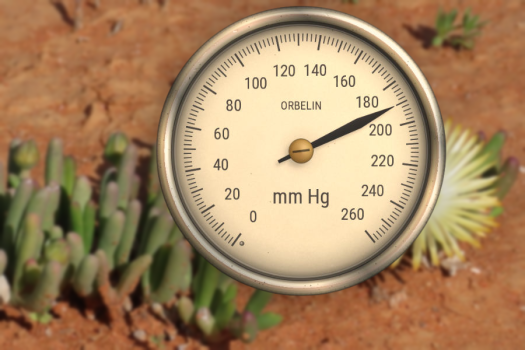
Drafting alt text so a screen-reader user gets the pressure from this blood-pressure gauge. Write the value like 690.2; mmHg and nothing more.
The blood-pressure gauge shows 190; mmHg
